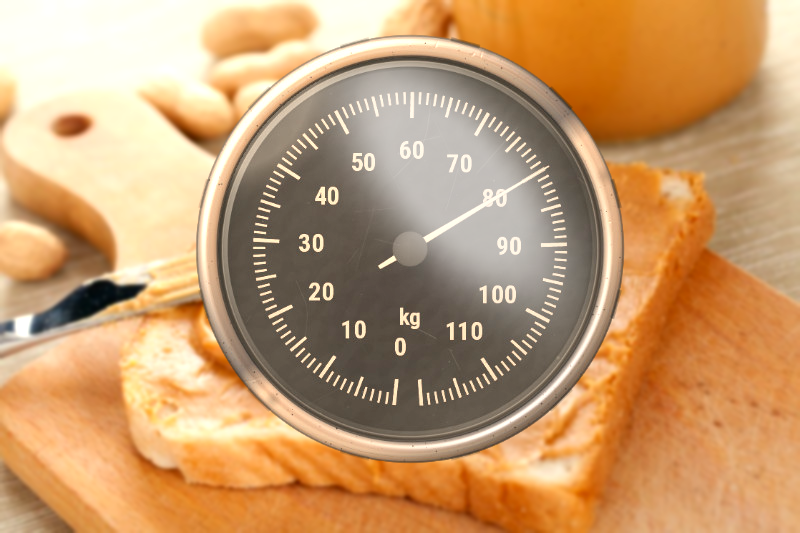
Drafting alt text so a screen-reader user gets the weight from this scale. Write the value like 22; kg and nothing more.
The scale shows 80; kg
